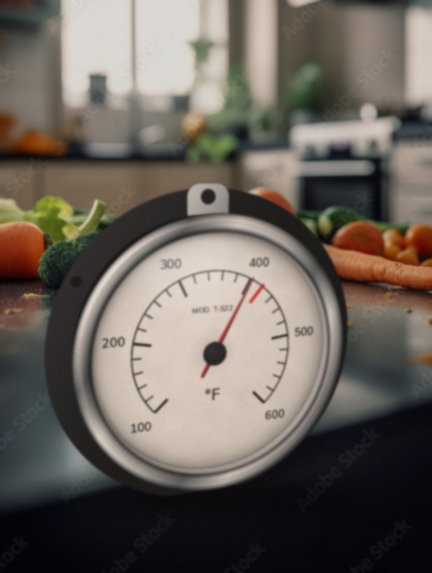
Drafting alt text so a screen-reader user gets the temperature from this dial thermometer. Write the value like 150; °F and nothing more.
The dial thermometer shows 400; °F
